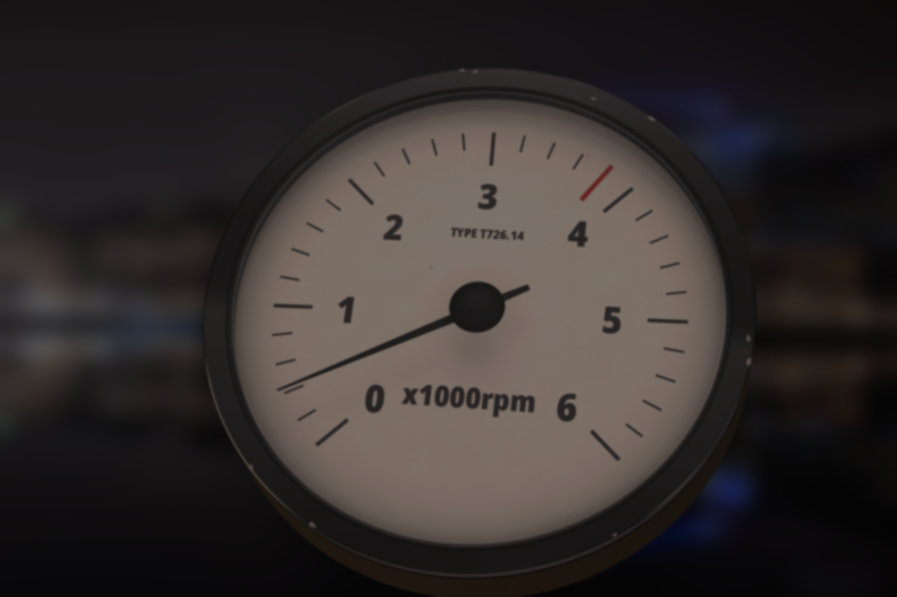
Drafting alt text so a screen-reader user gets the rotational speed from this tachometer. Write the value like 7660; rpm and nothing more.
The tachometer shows 400; rpm
